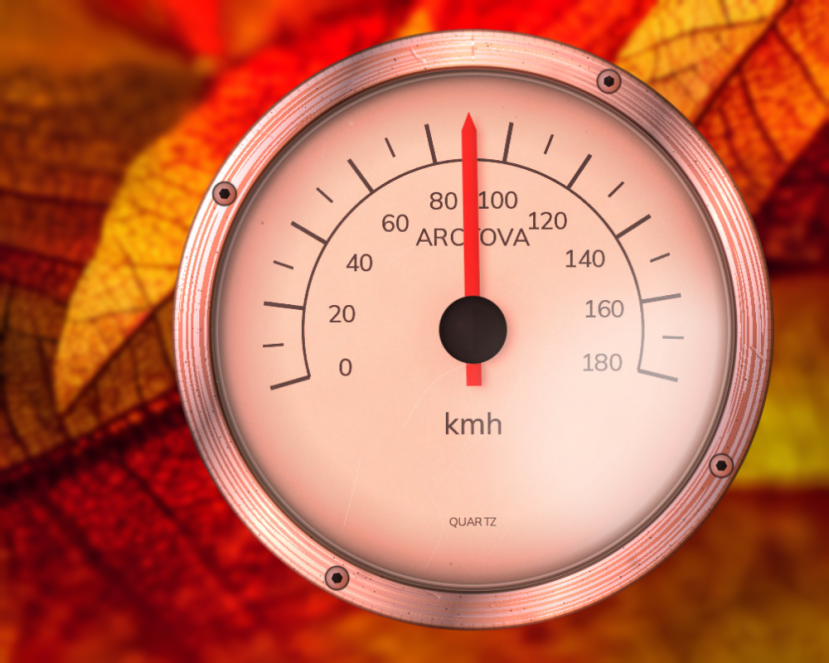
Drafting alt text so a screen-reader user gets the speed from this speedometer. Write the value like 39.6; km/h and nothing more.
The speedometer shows 90; km/h
